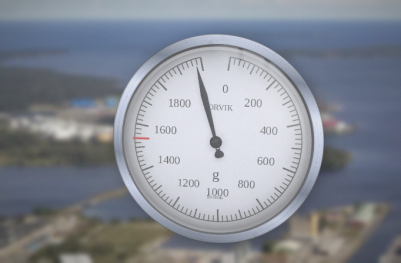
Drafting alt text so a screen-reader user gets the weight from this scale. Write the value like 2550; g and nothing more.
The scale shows 1980; g
